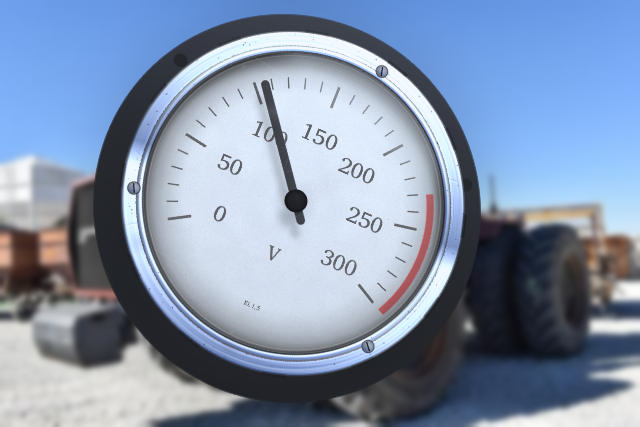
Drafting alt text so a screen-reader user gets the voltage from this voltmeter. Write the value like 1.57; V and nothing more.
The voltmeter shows 105; V
